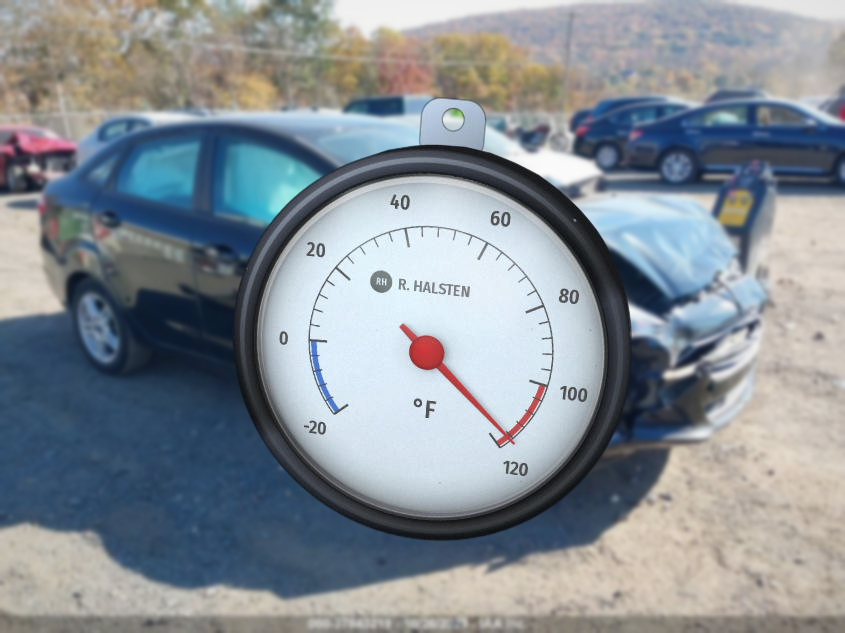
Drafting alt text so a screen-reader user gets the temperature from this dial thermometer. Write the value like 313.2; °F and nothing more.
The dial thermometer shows 116; °F
